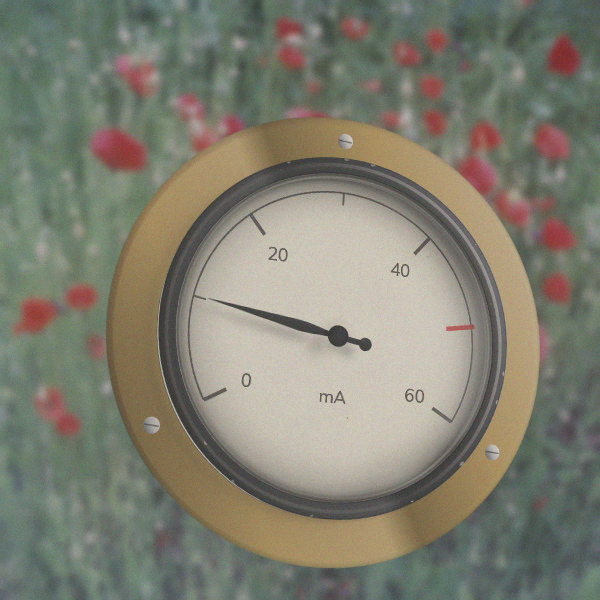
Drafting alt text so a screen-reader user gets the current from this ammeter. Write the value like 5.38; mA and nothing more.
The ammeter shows 10; mA
